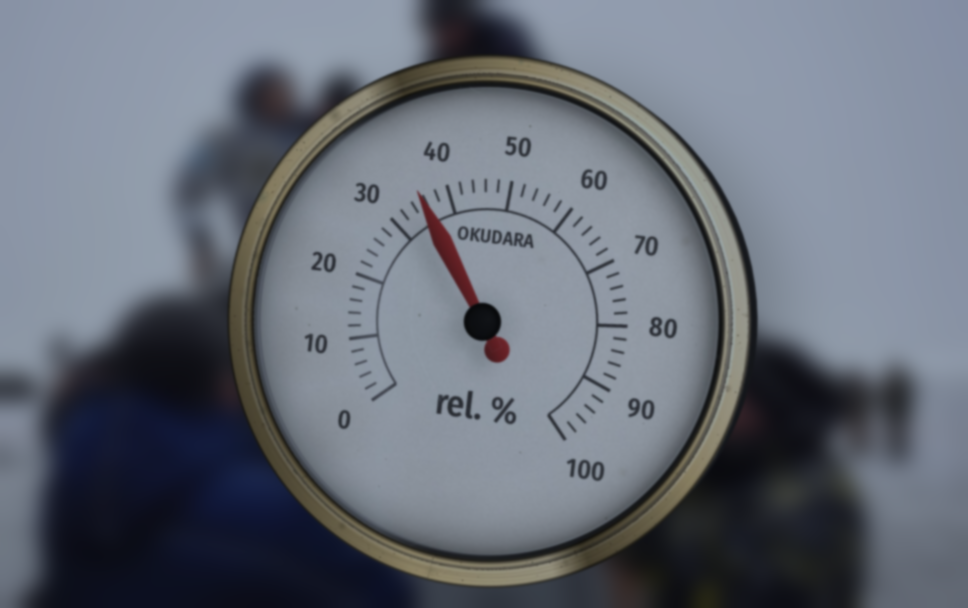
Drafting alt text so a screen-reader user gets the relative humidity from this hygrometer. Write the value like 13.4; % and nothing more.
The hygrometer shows 36; %
